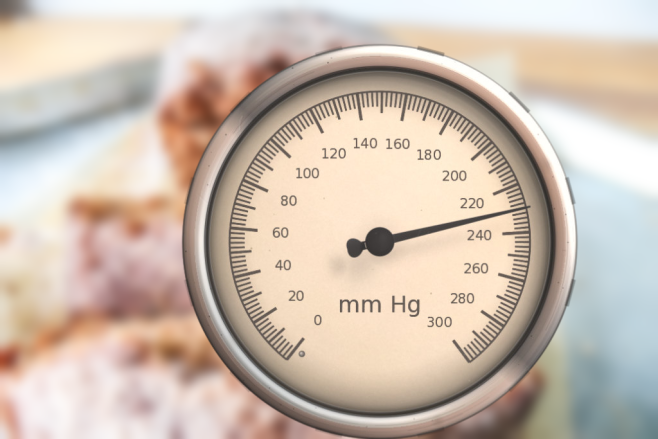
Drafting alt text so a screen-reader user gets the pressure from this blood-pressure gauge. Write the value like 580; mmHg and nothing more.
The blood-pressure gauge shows 230; mmHg
